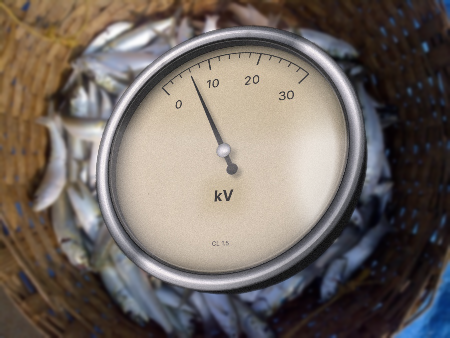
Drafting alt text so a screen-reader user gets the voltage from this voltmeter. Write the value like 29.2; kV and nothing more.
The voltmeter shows 6; kV
